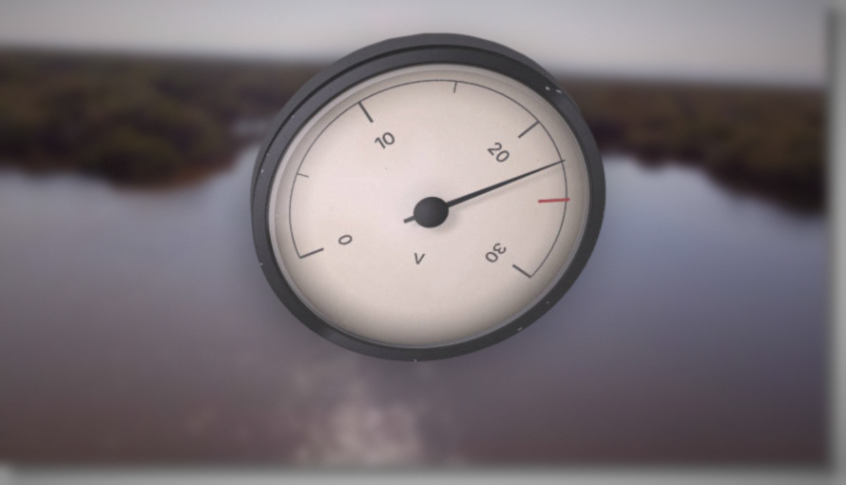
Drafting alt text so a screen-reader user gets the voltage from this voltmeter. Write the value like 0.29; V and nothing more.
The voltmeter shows 22.5; V
